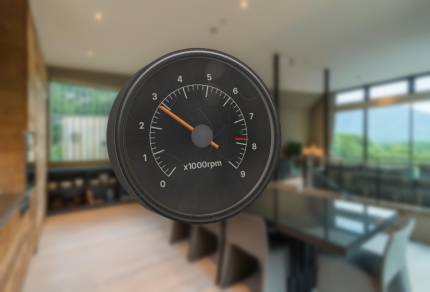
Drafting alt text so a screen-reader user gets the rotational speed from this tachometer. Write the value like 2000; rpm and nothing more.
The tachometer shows 2800; rpm
